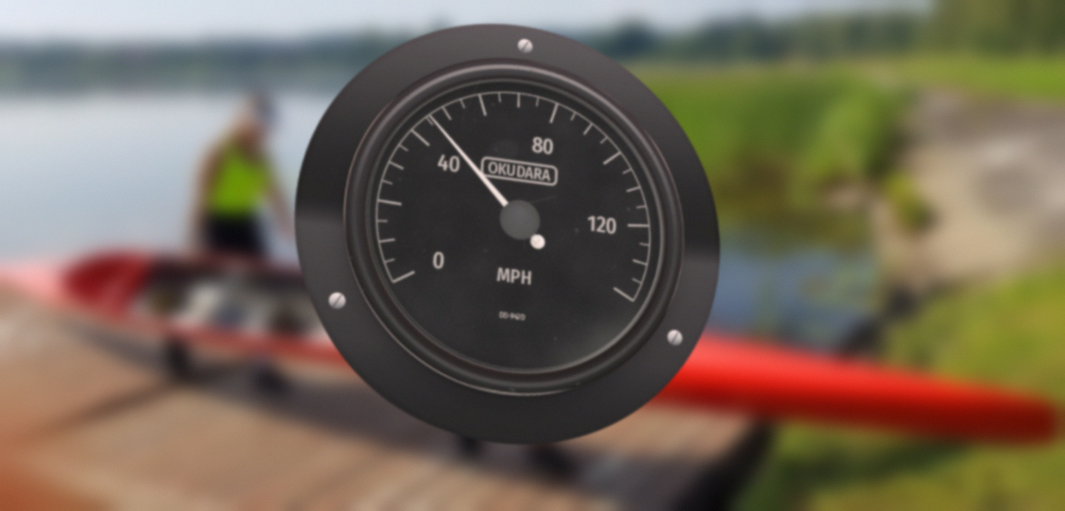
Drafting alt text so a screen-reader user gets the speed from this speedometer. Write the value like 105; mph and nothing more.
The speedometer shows 45; mph
